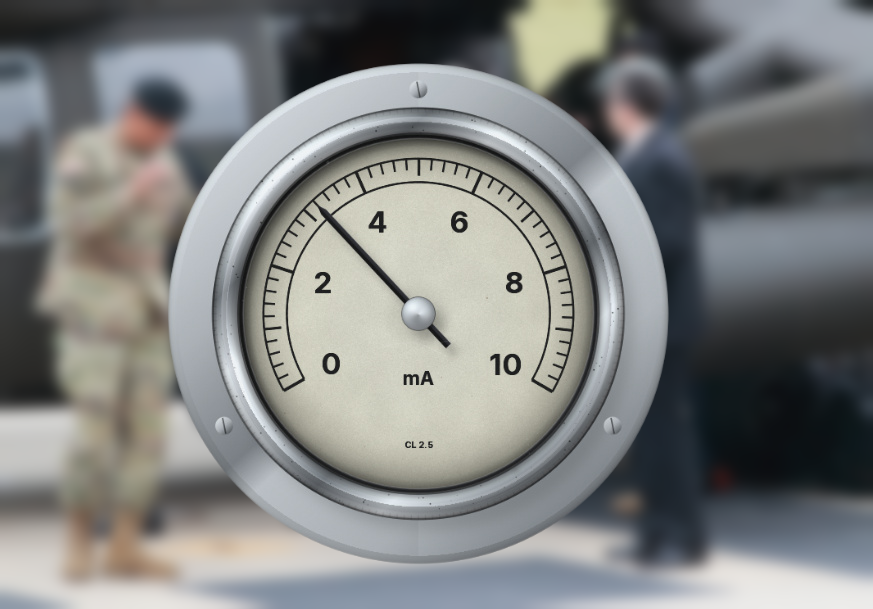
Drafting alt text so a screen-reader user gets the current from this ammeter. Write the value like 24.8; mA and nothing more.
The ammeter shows 3.2; mA
